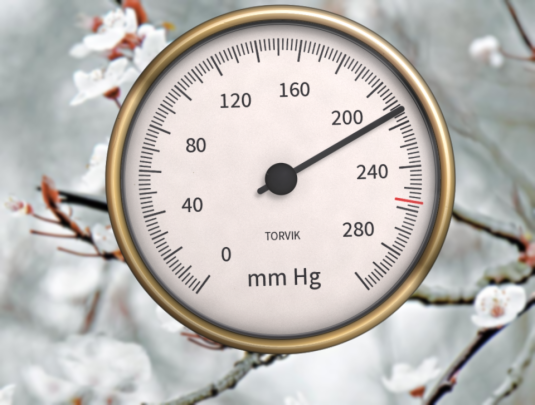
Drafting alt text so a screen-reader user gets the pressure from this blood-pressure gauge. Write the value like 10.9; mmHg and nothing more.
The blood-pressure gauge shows 214; mmHg
